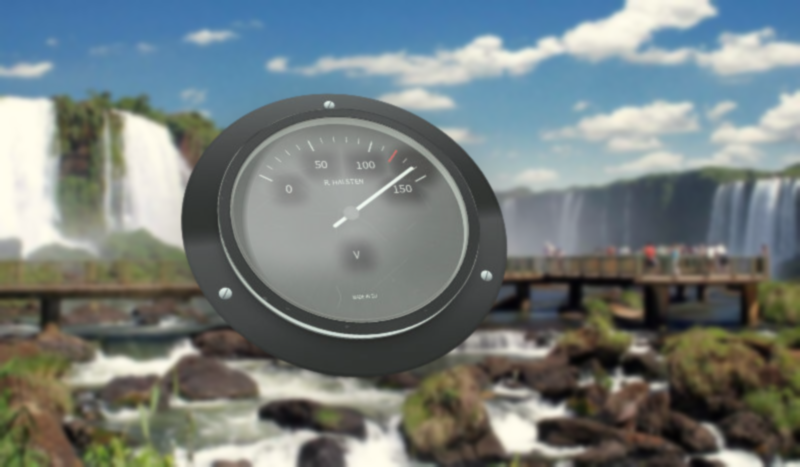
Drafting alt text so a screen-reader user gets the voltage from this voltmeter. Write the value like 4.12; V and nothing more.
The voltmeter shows 140; V
